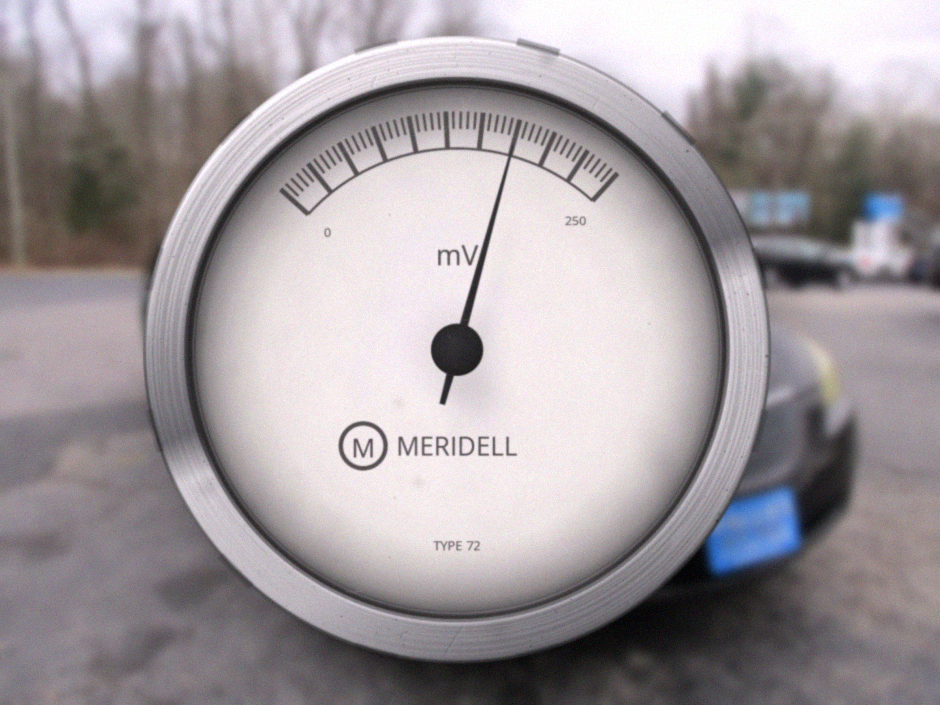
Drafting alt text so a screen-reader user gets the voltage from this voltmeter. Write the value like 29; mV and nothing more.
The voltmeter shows 175; mV
